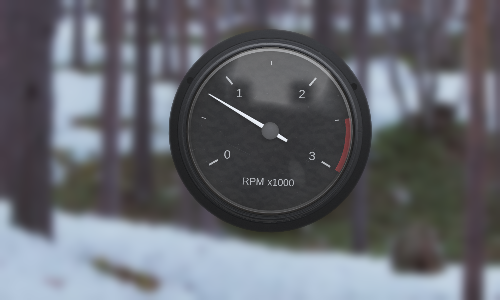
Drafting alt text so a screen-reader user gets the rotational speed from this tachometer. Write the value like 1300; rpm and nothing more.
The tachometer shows 750; rpm
